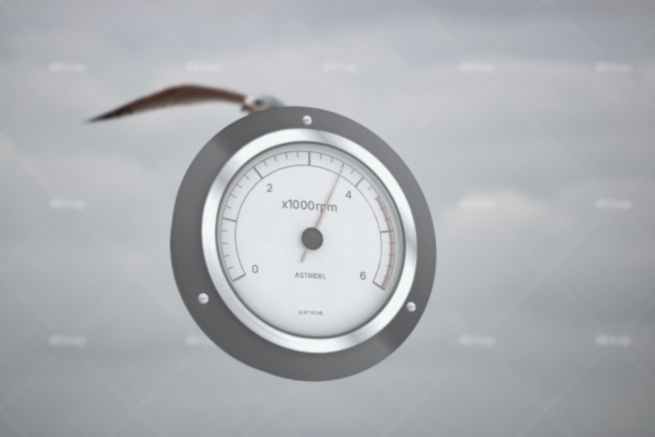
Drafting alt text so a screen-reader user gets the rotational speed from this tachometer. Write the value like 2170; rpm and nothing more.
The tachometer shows 3600; rpm
